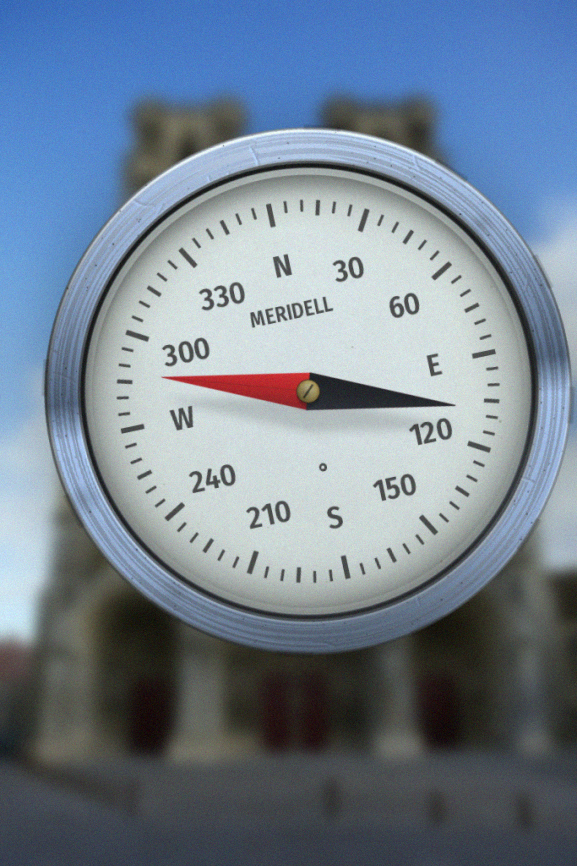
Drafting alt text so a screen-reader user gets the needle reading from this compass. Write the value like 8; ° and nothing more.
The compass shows 287.5; °
